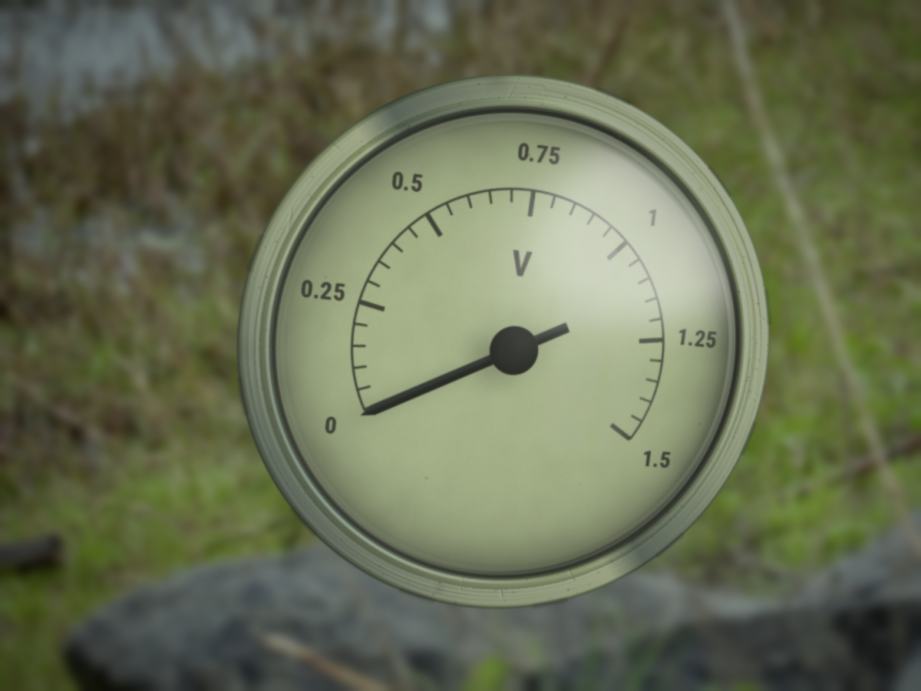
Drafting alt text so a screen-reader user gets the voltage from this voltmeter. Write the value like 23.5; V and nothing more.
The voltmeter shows 0; V
